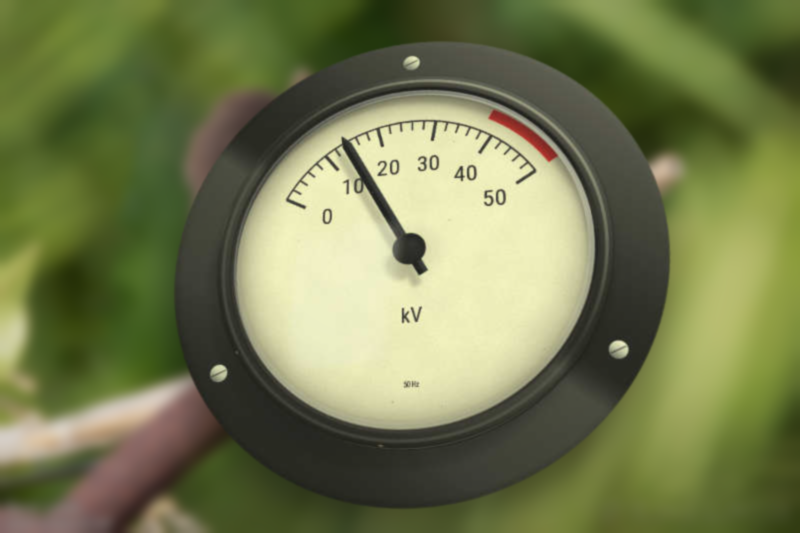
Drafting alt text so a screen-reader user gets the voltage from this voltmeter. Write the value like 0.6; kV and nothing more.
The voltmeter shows 14; kV
